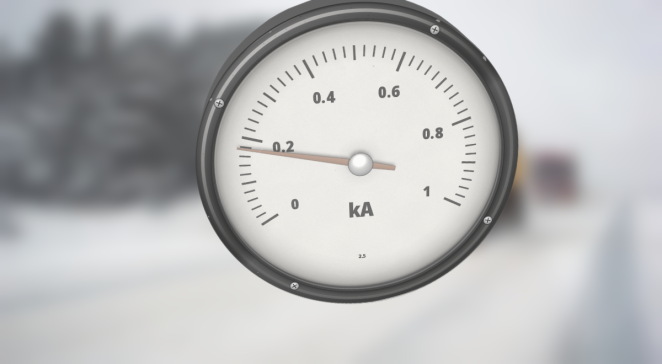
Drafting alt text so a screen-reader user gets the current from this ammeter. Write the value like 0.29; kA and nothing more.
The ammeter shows 0.18; kA
